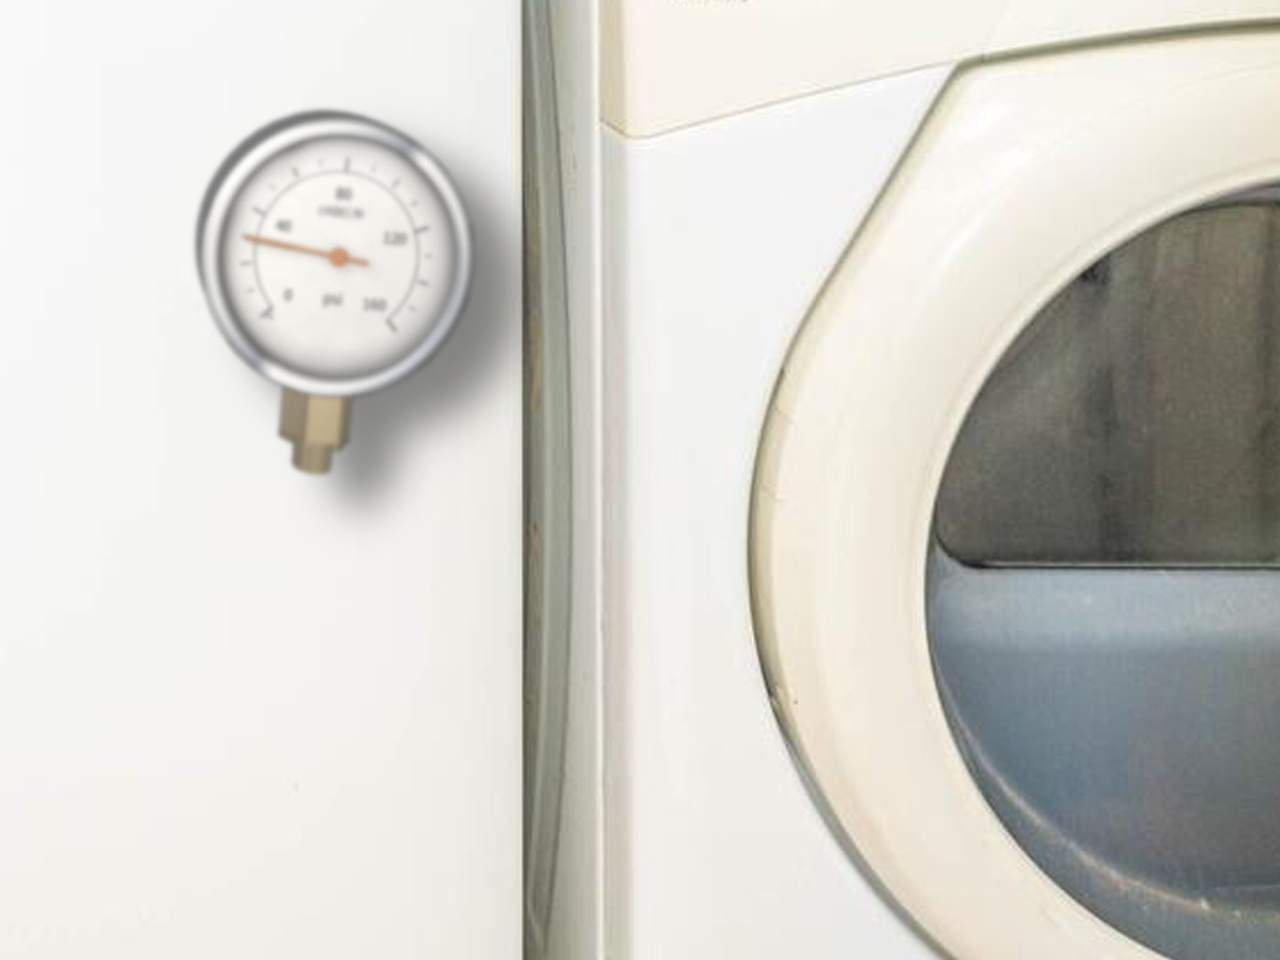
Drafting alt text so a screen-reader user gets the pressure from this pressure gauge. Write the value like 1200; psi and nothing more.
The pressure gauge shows 30; psi
